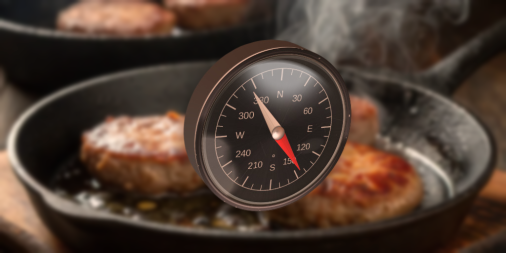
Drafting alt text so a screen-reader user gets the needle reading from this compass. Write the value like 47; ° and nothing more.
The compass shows 145; °
